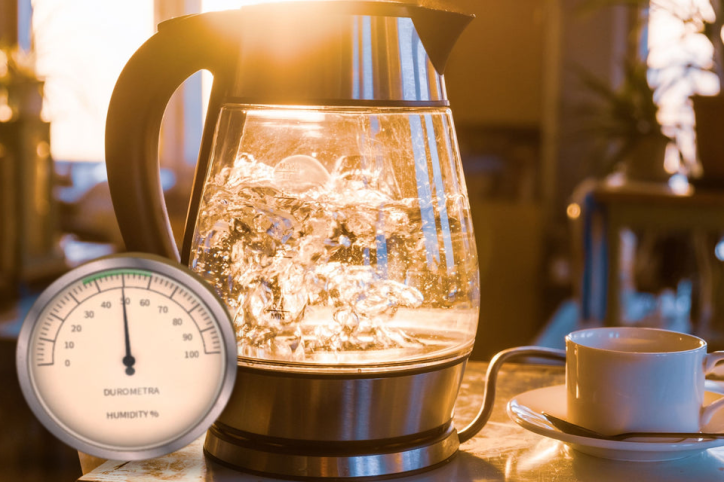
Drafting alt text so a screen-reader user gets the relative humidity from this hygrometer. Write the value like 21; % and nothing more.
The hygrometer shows 50; %
